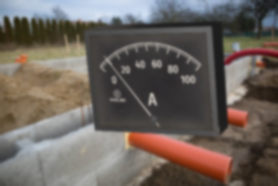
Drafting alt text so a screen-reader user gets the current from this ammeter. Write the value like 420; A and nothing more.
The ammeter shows 10; A
